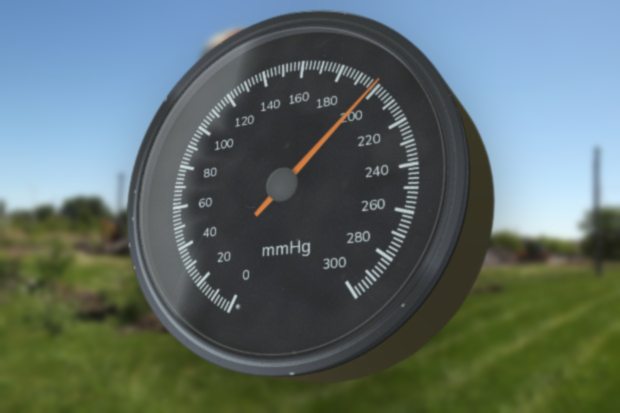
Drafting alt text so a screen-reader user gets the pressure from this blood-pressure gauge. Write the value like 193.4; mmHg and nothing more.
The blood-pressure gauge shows 200; mmHg
